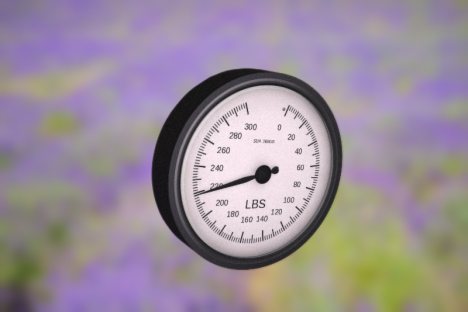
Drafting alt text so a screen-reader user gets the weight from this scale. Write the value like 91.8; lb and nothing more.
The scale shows 220; lb
